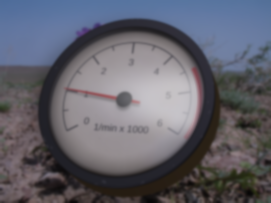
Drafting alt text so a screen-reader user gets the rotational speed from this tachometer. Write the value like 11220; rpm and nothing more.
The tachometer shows 1000; rpm
